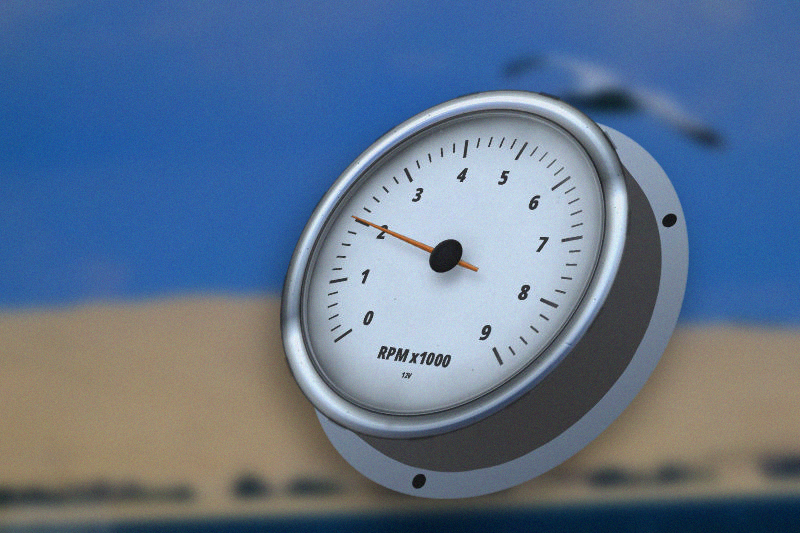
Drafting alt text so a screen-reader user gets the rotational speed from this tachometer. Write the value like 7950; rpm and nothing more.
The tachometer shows 2000; rpm
